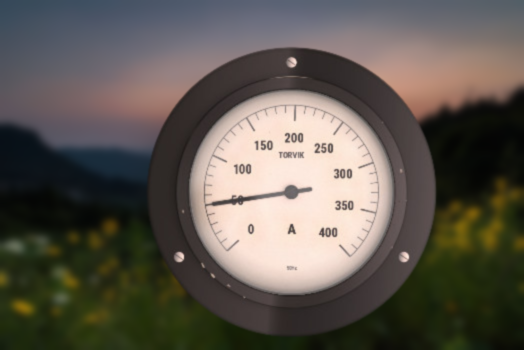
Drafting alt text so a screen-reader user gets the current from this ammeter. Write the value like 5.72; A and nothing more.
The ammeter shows 50; A
